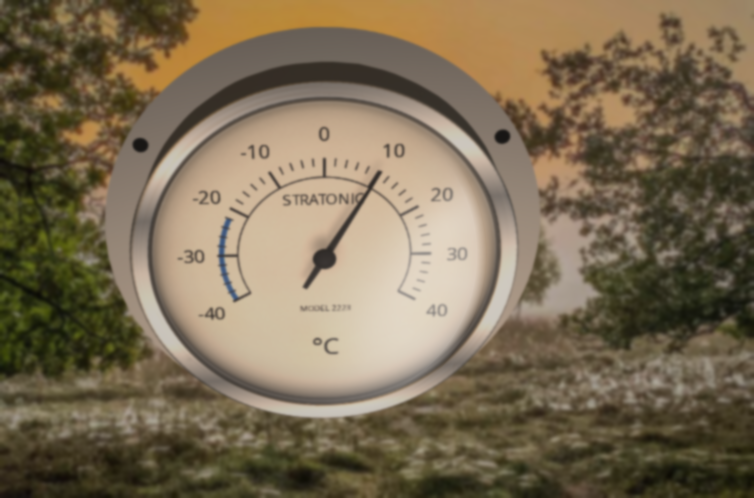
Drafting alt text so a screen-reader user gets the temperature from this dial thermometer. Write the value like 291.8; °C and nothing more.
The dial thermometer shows 10; °C
